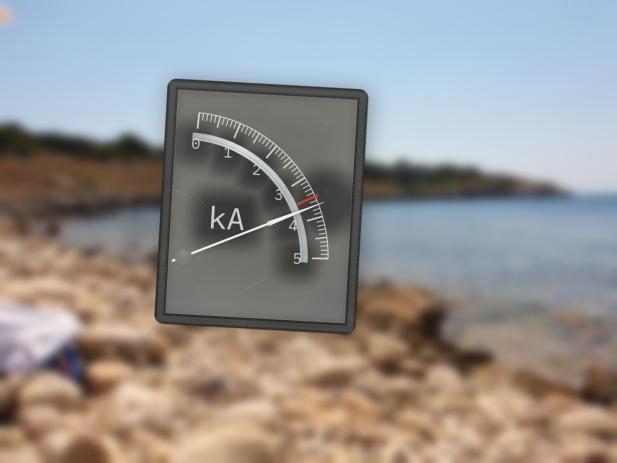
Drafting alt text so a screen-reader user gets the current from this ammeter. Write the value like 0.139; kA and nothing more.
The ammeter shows 3.7; kA
